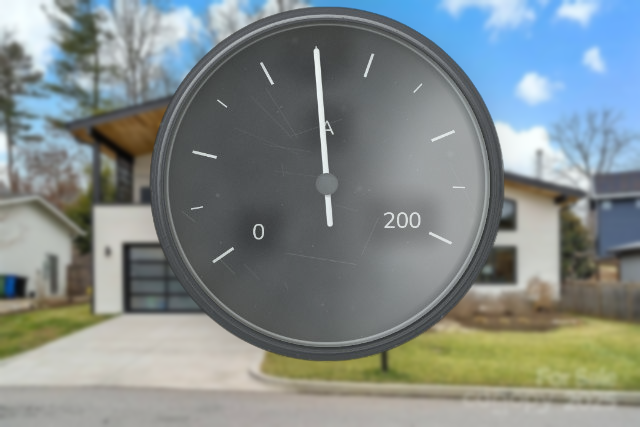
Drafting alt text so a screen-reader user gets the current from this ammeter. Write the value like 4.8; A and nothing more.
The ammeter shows 100; A
